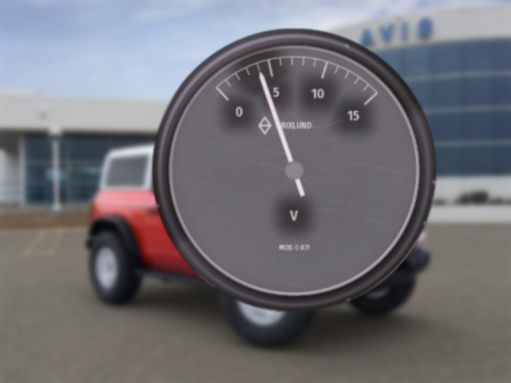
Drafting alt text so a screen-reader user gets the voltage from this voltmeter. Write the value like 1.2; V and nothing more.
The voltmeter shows 4; V
